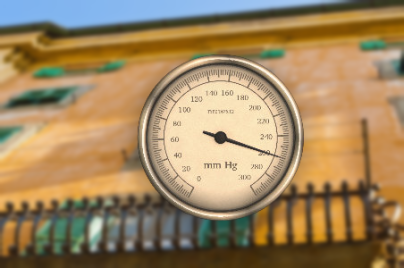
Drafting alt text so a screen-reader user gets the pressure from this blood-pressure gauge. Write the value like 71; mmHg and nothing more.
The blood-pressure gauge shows 260; mmHg
